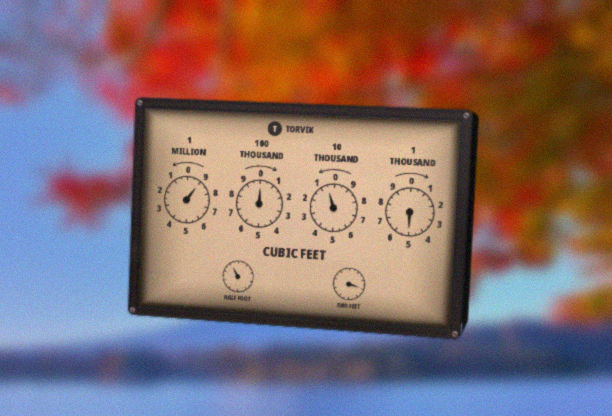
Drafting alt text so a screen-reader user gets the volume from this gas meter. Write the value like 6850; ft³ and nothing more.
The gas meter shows 900500; ft³
